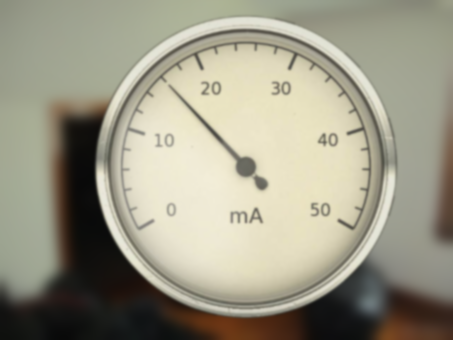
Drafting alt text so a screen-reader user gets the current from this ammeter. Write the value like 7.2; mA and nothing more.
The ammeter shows 16; mA
